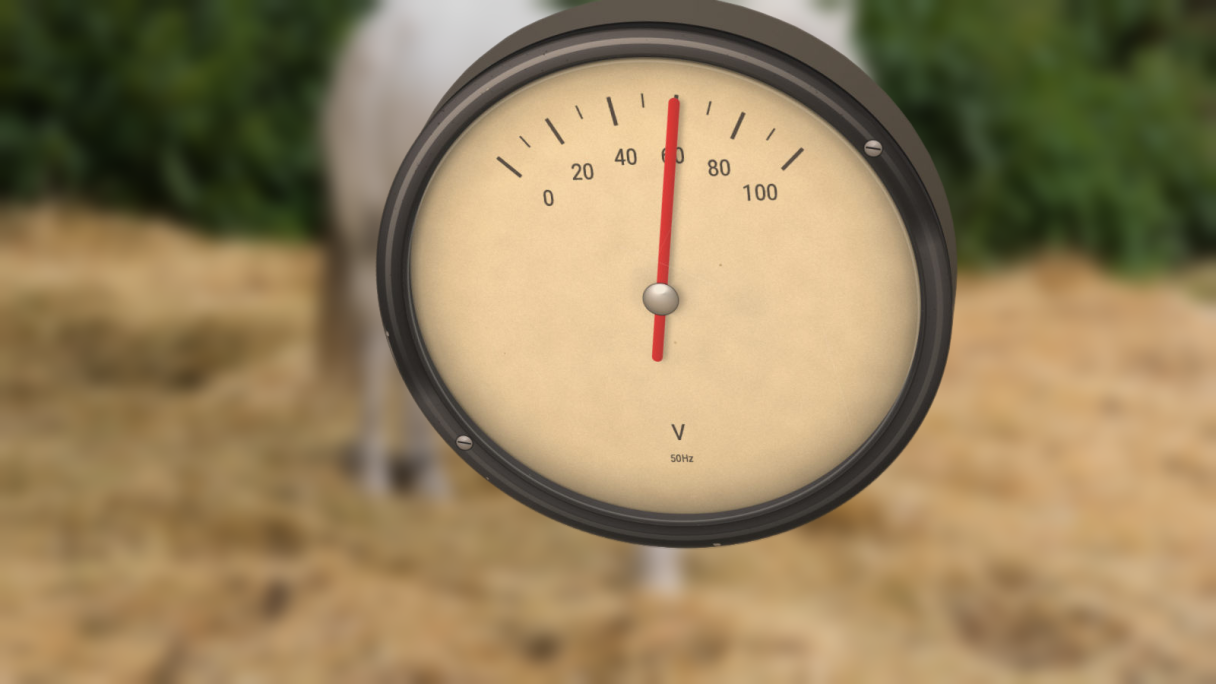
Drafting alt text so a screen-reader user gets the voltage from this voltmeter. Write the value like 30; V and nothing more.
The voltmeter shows 60; V
